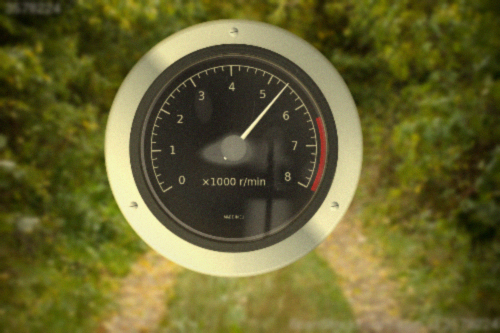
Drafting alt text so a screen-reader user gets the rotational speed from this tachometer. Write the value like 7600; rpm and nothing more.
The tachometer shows 5400; rpm
